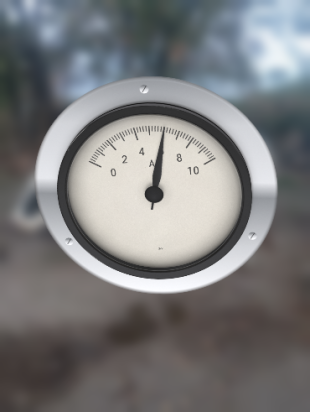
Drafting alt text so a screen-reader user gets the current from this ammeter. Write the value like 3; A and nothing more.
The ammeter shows 6; A
